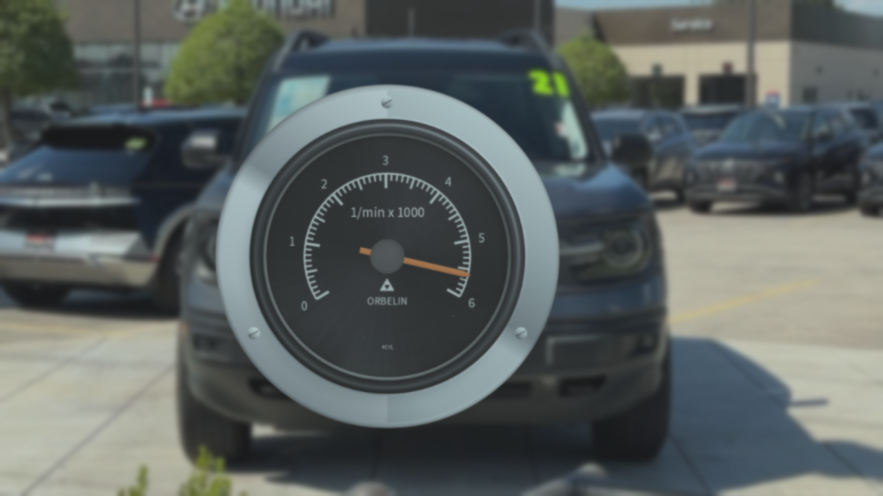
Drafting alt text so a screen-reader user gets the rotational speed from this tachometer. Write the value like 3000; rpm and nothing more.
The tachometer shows 5600; rpm
